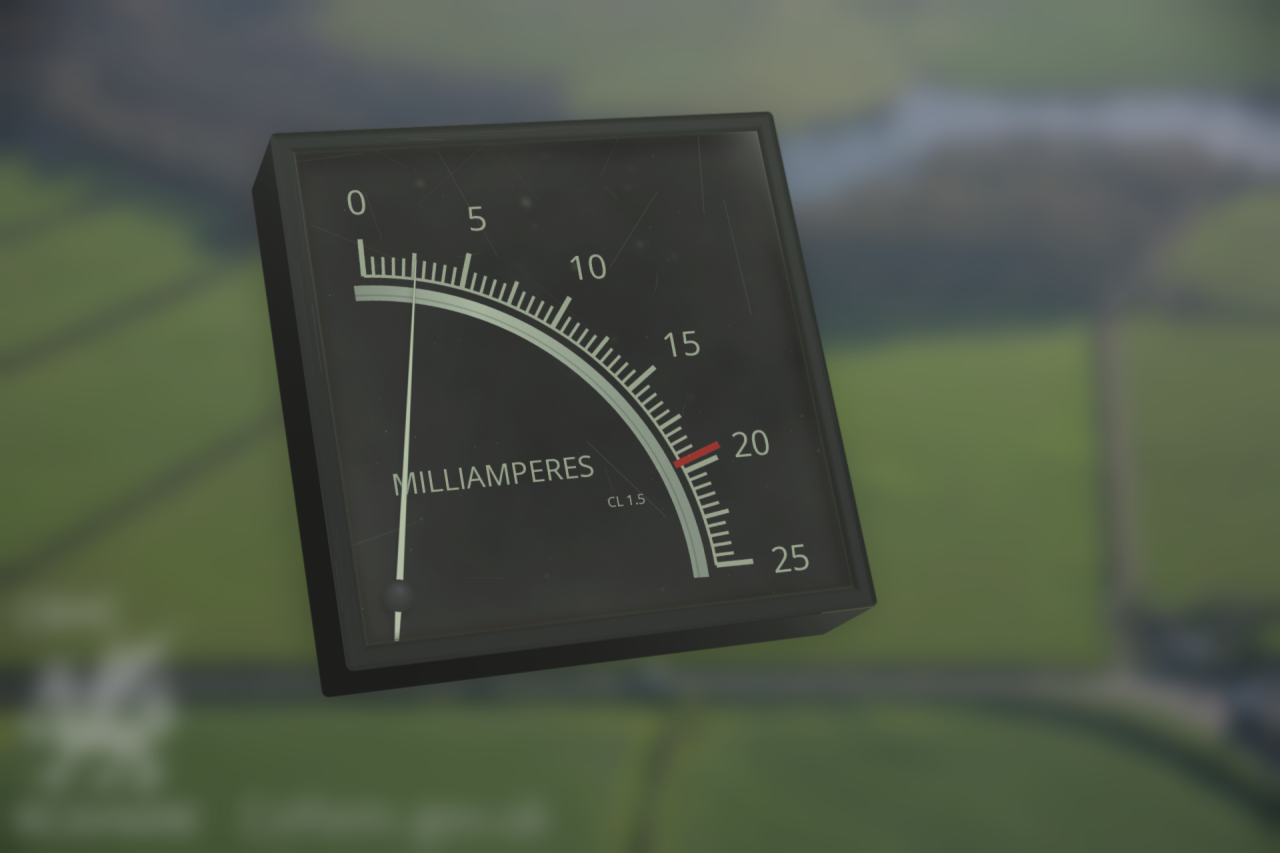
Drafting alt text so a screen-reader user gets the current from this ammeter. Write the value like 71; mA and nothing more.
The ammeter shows 2.5; mA
